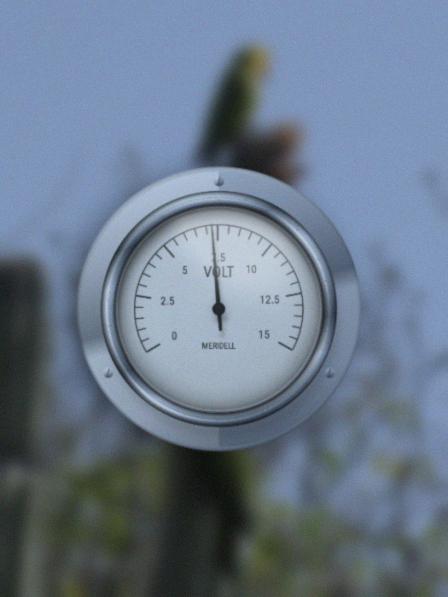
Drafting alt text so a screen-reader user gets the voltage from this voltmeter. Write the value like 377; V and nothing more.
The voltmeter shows 7.25; V
